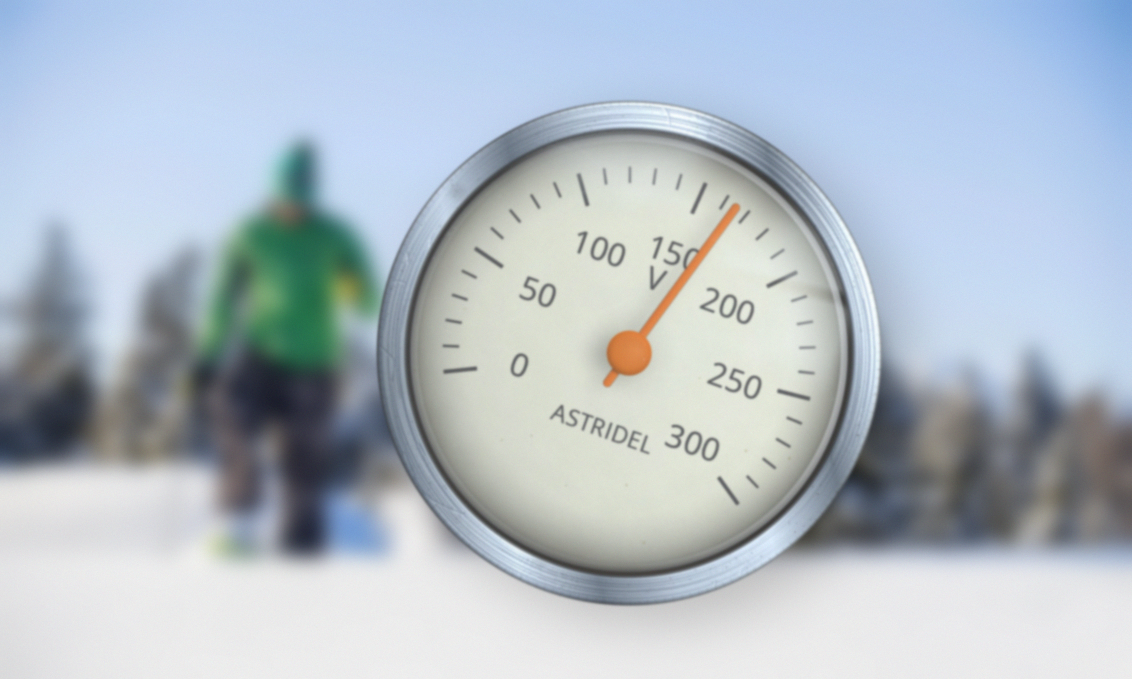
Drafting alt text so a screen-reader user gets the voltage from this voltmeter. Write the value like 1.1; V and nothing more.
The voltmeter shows 165; V
